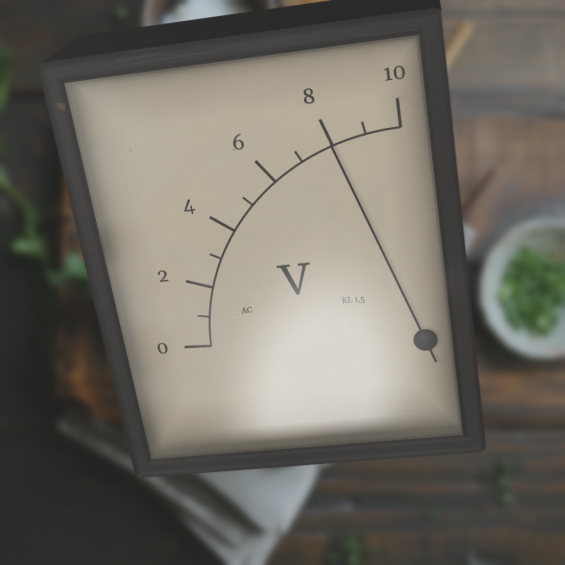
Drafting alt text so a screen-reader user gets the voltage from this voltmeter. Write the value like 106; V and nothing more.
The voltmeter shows 8; V
